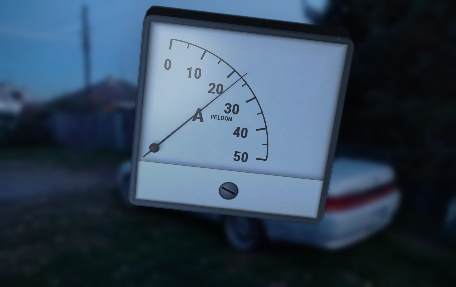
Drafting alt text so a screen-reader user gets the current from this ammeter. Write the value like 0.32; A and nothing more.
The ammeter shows 22.5; A
